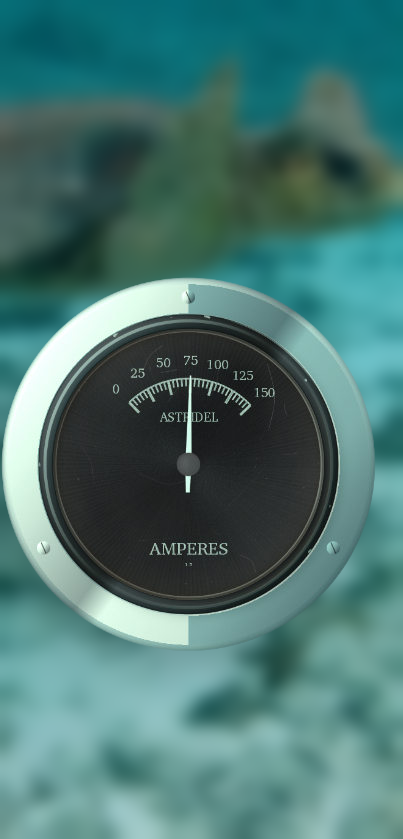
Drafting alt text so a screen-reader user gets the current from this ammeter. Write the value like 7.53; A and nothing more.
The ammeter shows 75; A
